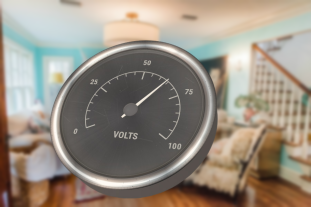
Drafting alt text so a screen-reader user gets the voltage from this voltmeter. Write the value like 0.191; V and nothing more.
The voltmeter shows 65; V
